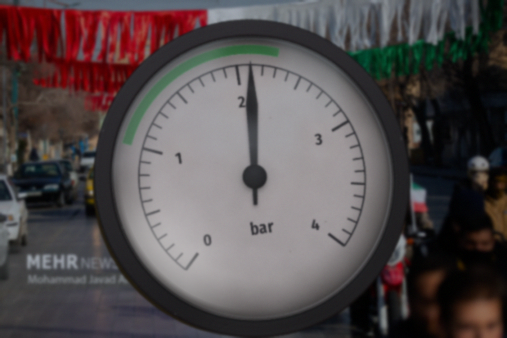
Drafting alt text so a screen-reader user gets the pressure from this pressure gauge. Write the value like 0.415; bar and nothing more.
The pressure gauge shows 2.1; bar
